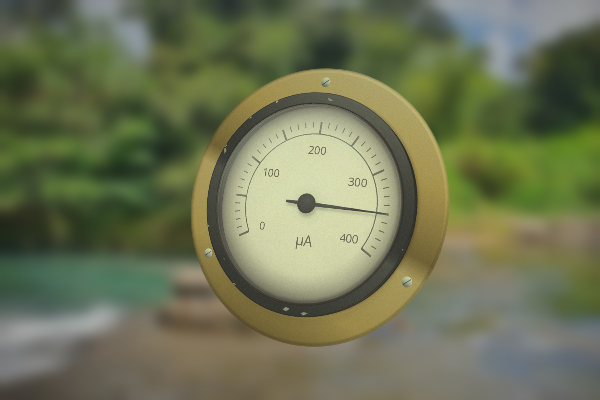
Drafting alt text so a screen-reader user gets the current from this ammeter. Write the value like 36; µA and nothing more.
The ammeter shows 350; µA
